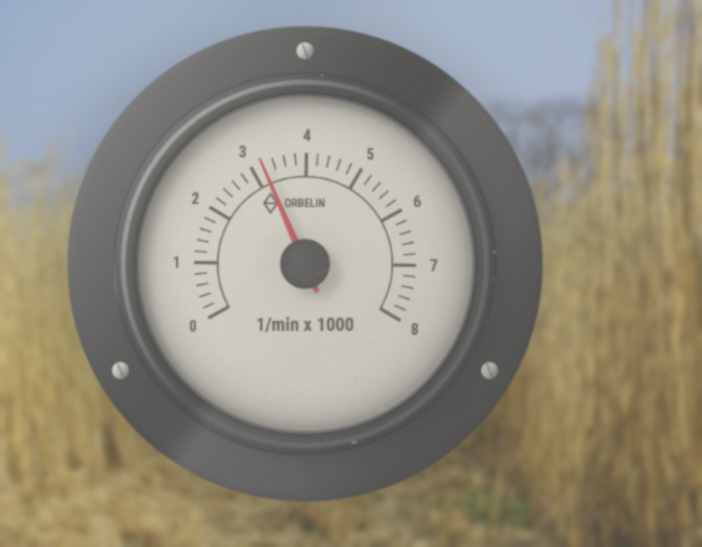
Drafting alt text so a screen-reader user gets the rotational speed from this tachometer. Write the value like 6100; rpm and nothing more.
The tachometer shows 3200; rpm
